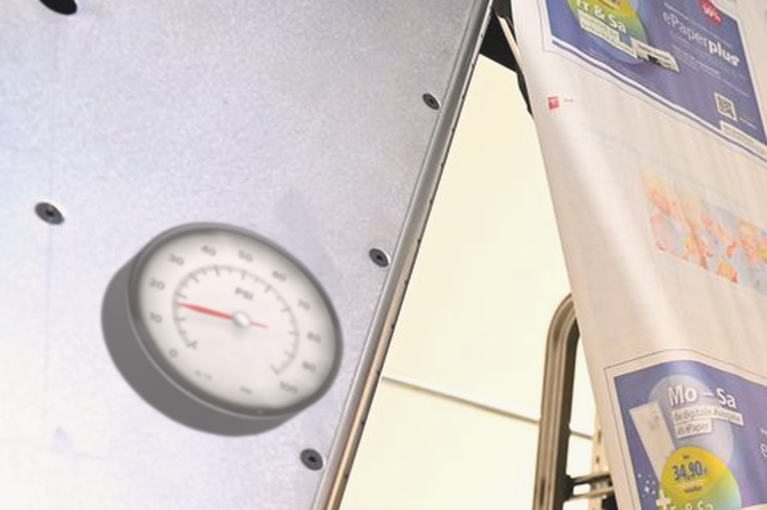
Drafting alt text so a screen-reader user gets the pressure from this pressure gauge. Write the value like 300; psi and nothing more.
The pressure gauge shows 15; psi
